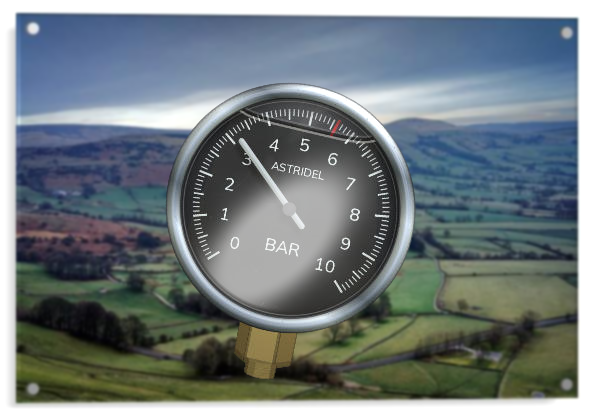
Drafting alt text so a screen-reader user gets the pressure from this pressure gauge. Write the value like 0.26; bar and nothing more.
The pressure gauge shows 3.2; bar
